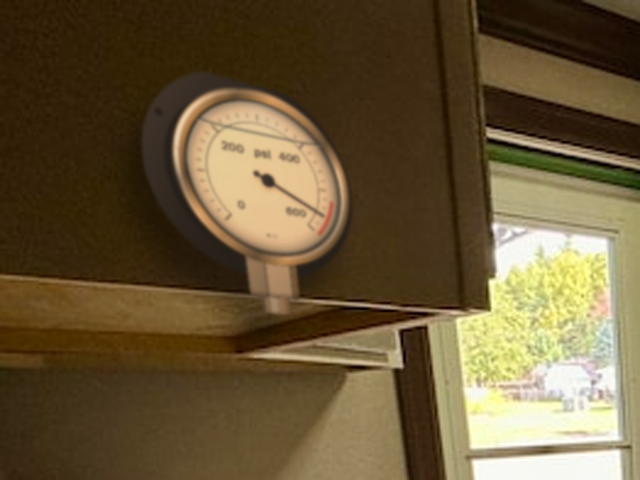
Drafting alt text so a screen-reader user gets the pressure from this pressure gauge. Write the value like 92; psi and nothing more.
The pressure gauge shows 560; psi
